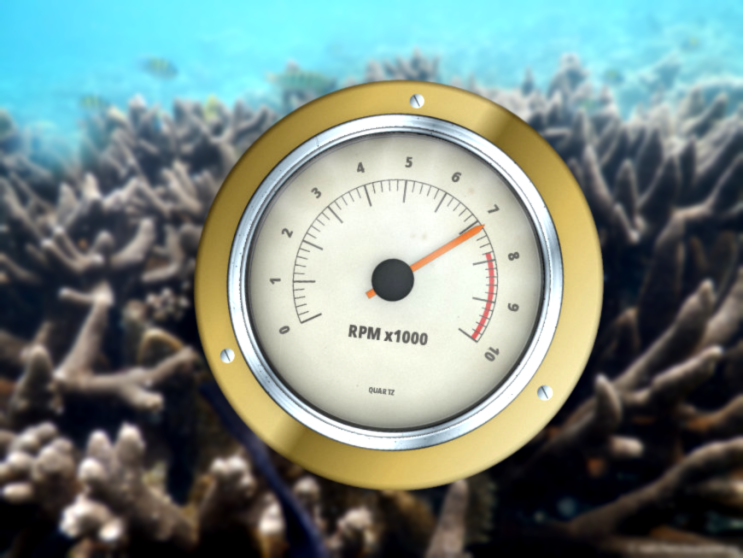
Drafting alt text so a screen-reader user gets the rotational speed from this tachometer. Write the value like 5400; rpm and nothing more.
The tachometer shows 7200; rpm
